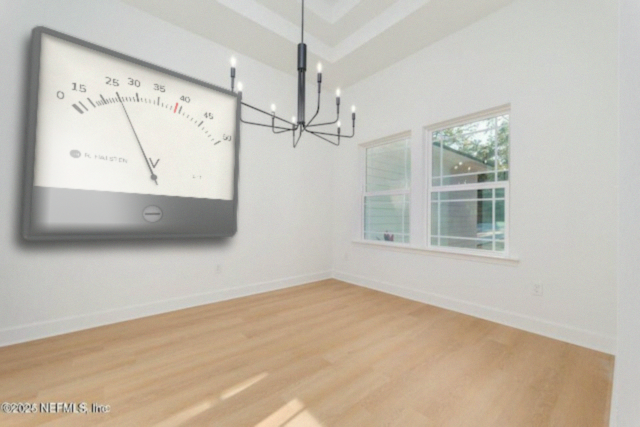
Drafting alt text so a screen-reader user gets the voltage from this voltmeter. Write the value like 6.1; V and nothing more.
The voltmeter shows 25; V
